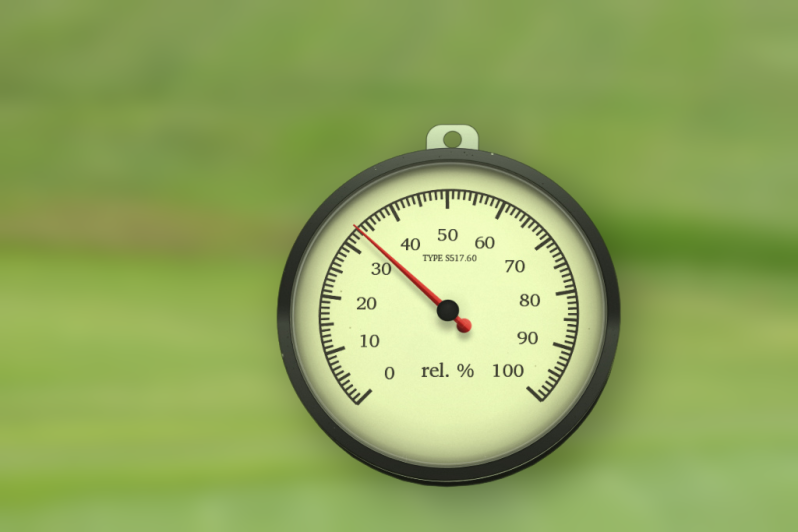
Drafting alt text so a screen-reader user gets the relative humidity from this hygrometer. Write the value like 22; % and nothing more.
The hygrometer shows 33; %
